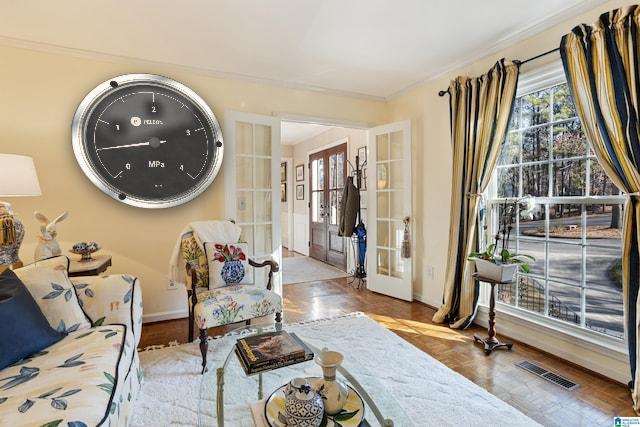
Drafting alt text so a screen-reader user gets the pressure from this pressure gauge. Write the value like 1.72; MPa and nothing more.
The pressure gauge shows 0.5; MPa
